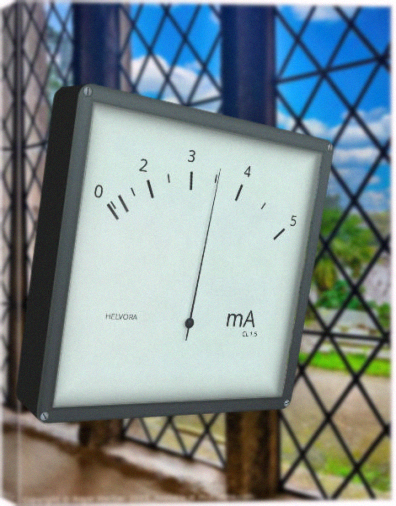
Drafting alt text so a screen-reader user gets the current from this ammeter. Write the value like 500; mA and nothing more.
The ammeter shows 3.5; mA
